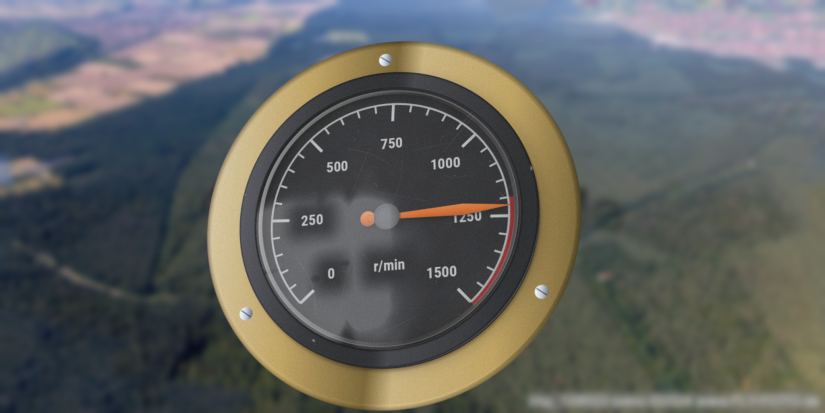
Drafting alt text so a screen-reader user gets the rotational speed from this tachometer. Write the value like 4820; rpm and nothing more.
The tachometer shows 1225; rpm
